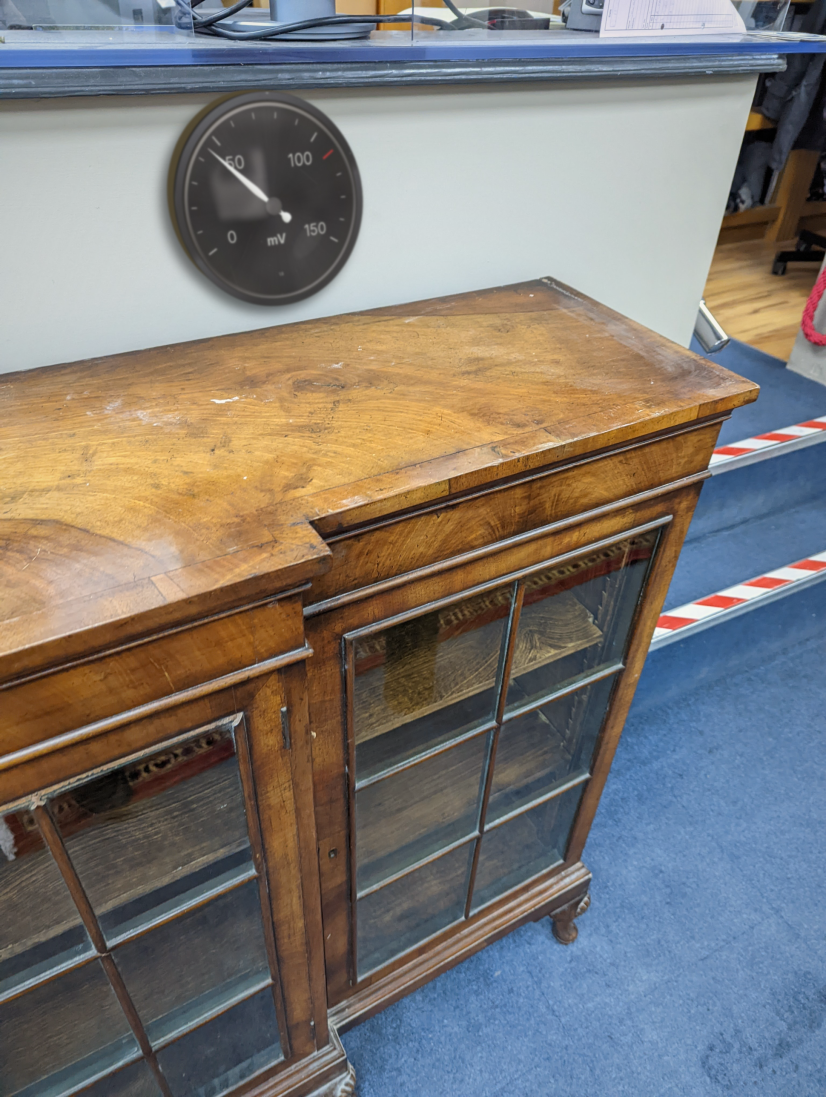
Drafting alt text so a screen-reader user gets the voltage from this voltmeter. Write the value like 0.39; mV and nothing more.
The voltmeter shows 45; mV
